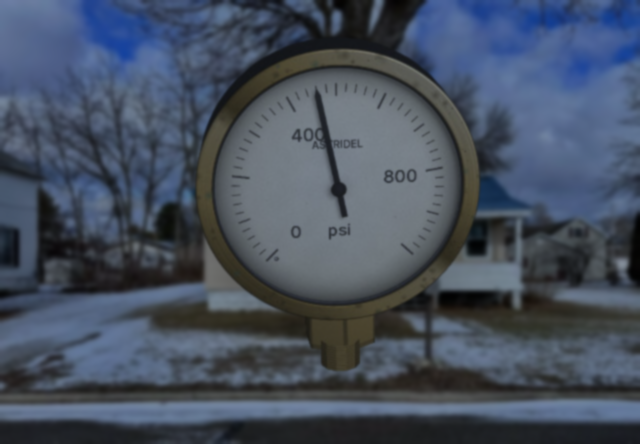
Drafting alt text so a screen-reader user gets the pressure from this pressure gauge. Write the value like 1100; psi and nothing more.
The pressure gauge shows 460; psi
